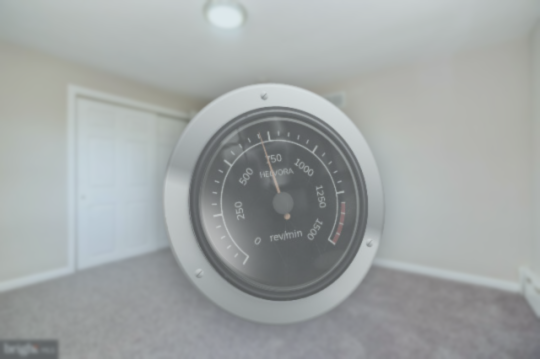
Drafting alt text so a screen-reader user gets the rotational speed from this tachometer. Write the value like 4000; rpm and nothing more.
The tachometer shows 700; rpm
